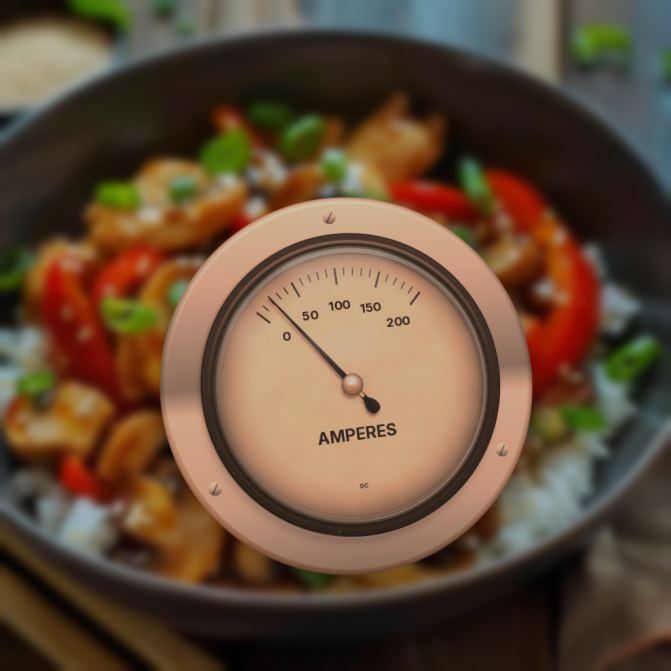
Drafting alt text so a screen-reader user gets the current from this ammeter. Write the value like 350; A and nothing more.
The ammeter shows 20; A
